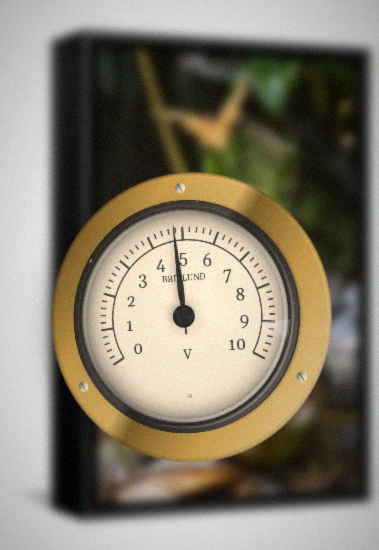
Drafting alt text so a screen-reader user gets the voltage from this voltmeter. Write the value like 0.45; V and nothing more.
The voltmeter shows 4.8; V
